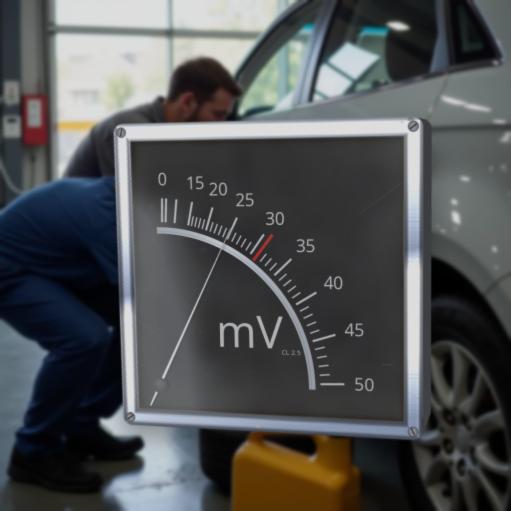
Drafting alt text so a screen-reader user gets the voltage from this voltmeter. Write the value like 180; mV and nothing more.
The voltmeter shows 25; mV
